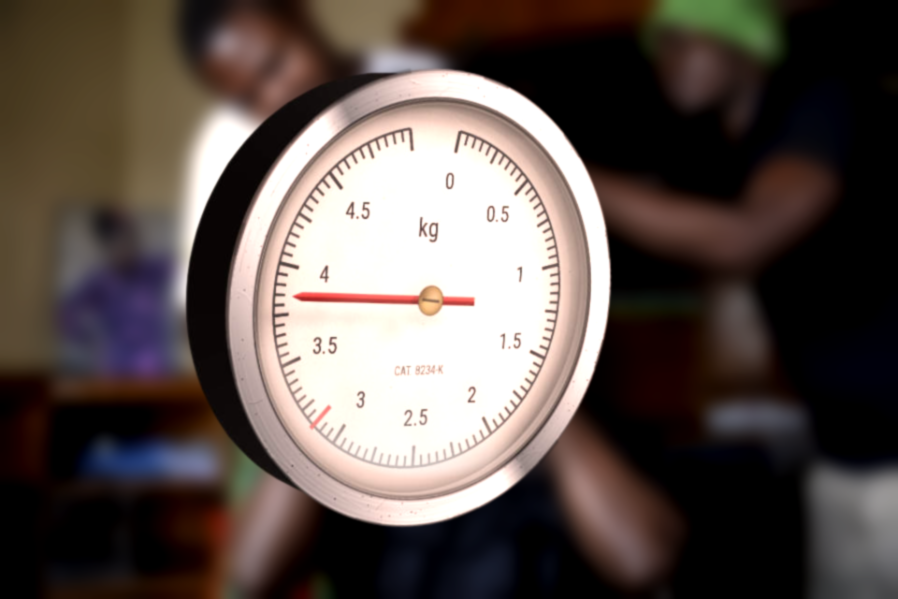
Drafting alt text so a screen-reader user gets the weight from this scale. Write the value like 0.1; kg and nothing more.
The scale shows 3.85; kg
